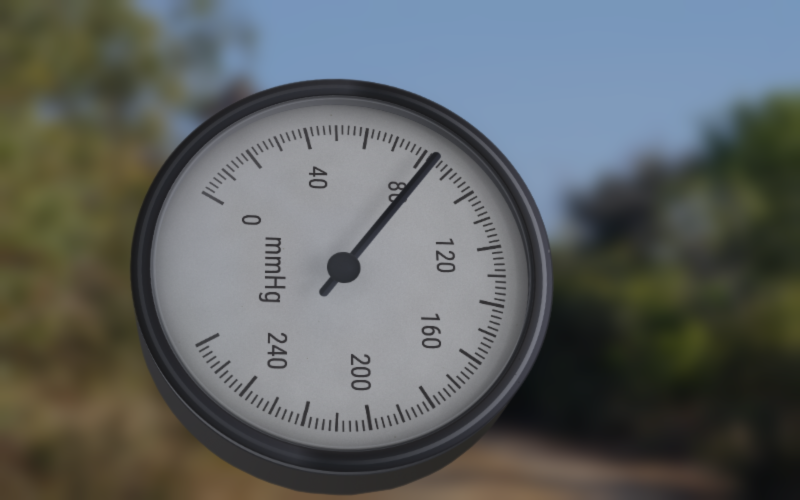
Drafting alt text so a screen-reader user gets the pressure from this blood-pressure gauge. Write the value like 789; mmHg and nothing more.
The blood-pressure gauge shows 84; mmHg
